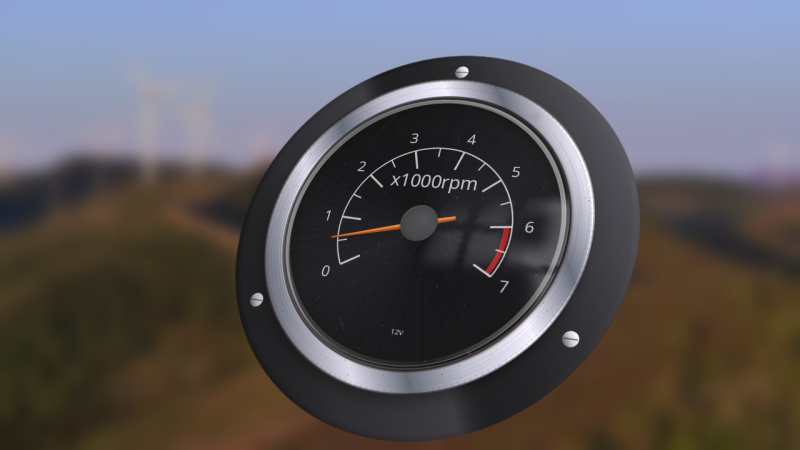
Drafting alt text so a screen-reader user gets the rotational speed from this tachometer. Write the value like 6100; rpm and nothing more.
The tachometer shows 500; rpm
